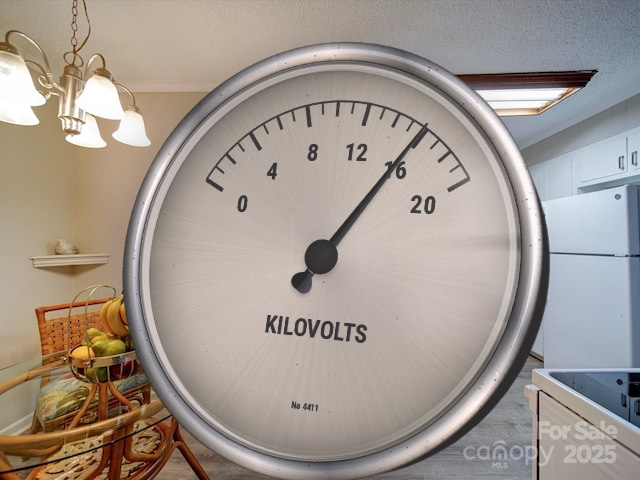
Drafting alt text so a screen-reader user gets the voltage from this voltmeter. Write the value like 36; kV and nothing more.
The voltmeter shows 16; kV
